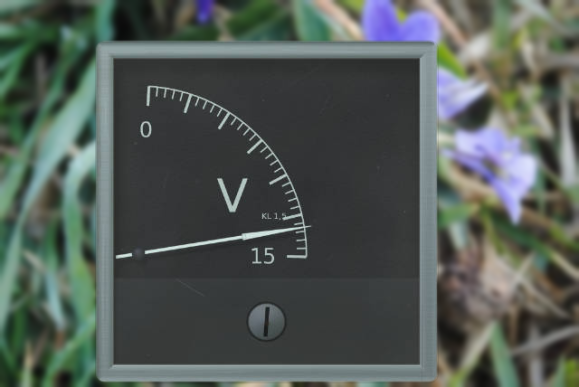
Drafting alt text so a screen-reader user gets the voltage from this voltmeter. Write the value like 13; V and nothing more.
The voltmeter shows 13.25; V
